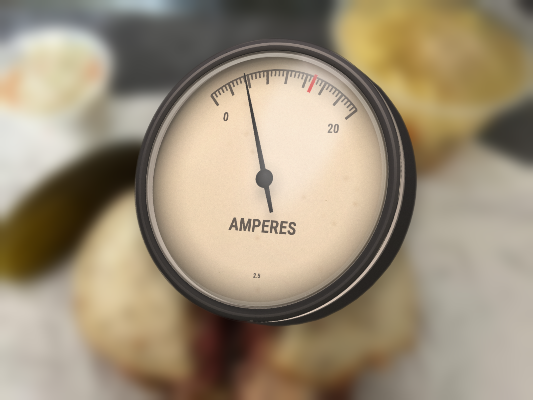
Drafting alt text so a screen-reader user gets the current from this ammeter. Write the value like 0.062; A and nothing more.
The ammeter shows 5; A
